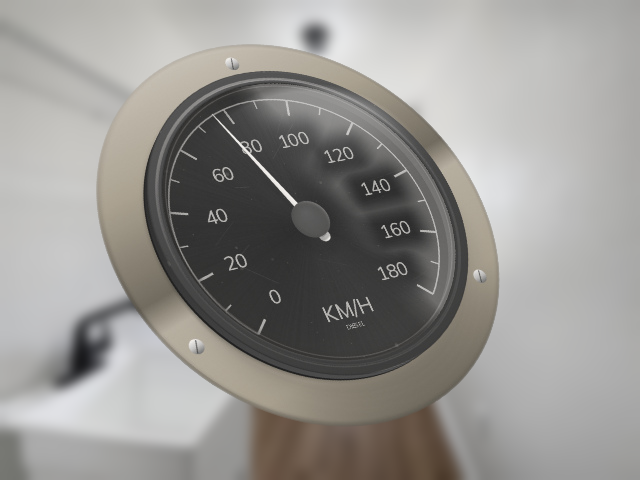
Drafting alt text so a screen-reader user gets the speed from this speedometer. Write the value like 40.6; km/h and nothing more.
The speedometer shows 75; km/h
